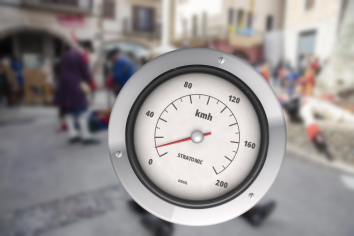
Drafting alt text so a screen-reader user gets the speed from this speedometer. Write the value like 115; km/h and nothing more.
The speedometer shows 10; km/h
